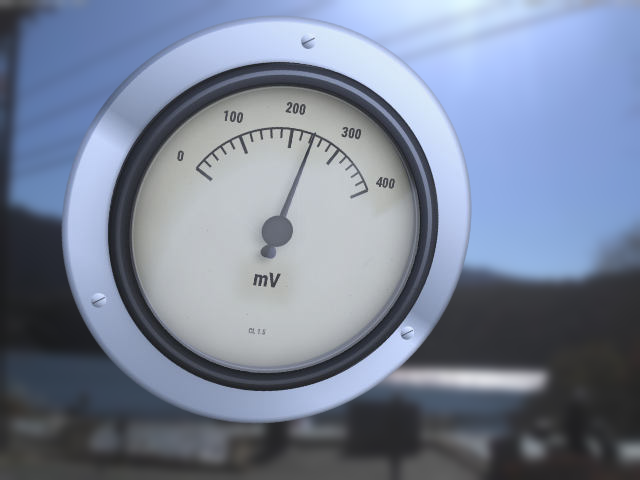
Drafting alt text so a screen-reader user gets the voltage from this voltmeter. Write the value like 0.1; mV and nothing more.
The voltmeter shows 240; mV
